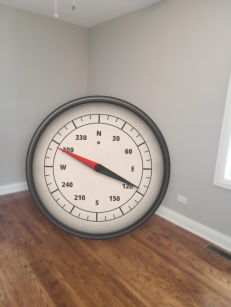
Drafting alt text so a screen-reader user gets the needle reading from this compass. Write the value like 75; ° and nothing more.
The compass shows 295; °
